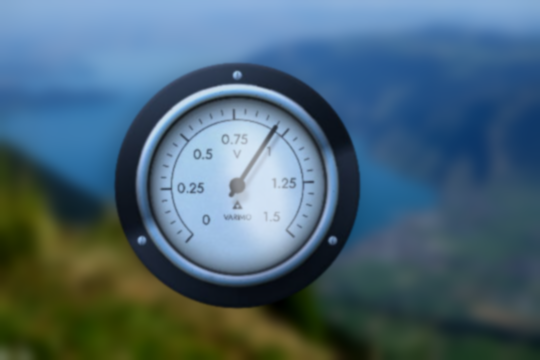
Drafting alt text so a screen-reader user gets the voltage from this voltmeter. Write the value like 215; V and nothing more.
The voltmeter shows 0.95; V
